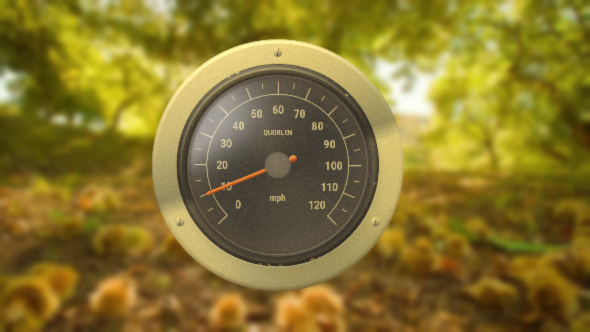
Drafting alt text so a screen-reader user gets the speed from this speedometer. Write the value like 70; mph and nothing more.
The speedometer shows 10; mph
